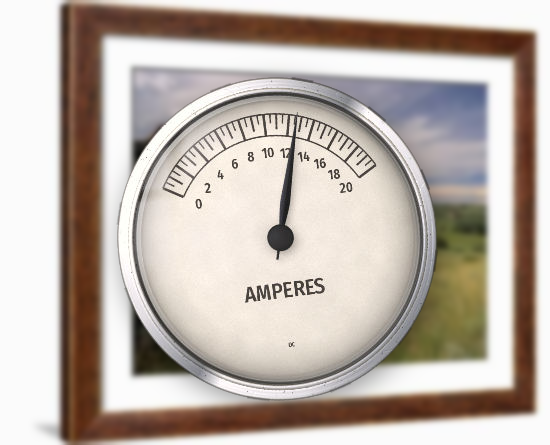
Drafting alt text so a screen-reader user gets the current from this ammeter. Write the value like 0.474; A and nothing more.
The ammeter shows 12.5; A
